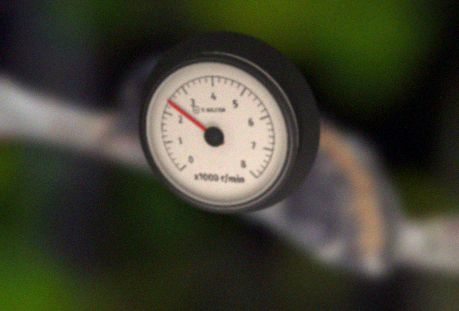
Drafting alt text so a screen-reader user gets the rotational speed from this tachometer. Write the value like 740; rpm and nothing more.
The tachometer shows 2400; rpm
